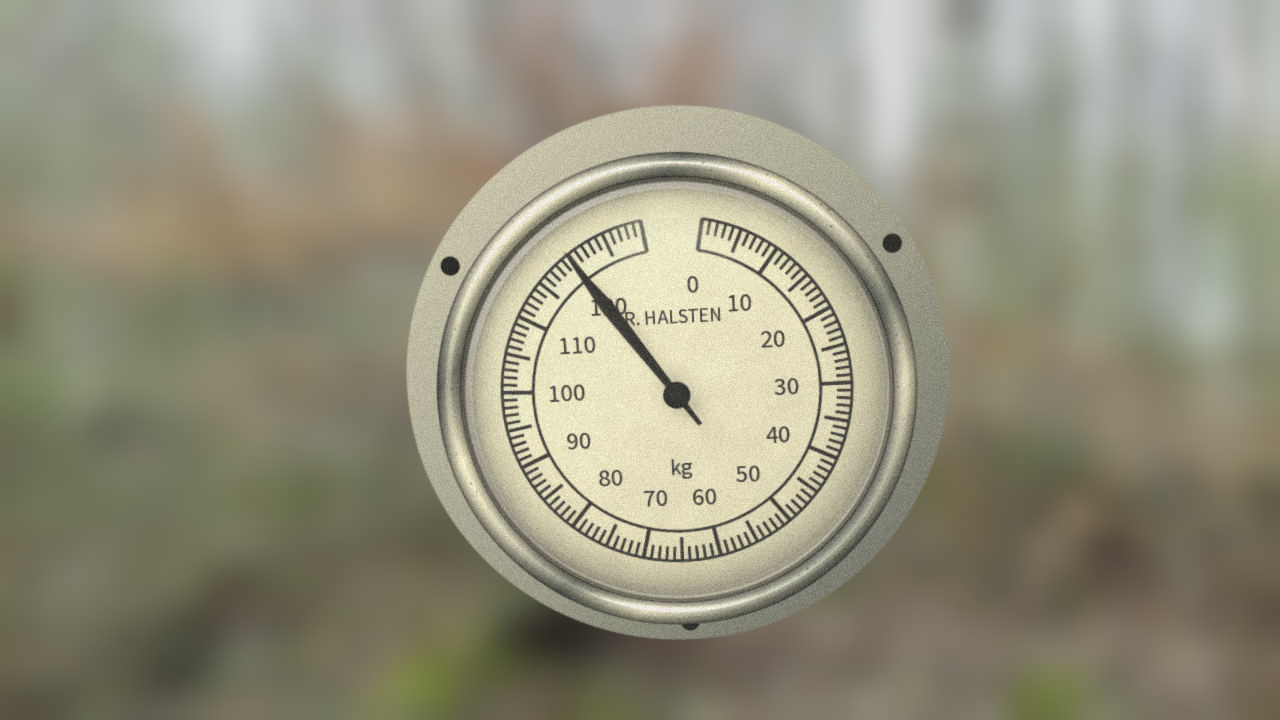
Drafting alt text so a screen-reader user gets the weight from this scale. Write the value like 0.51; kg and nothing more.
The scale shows 120; kg
